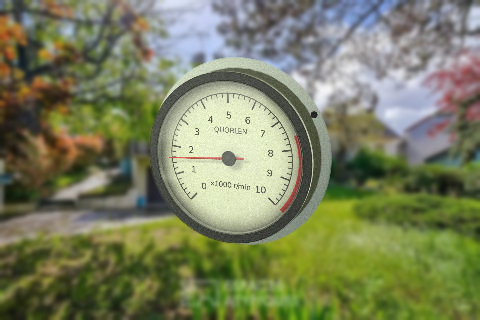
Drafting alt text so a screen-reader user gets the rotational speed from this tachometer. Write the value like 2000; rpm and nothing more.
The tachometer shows 1600; rpm
